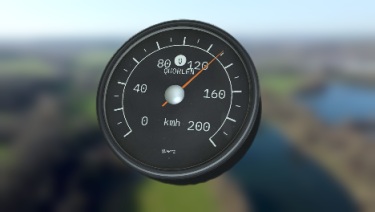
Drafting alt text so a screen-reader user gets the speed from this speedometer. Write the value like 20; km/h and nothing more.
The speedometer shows 130; km/h
